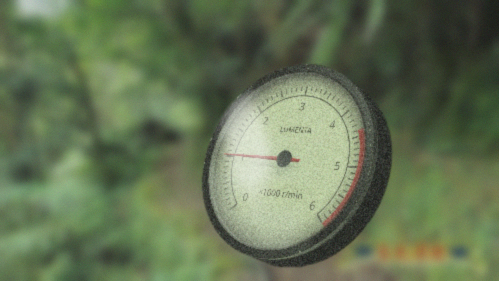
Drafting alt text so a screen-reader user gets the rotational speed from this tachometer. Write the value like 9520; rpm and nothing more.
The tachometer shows 1000; rpm
